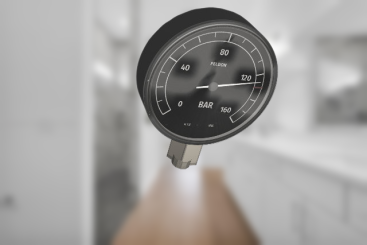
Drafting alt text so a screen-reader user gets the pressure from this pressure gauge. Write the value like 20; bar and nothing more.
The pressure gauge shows 125; bar
